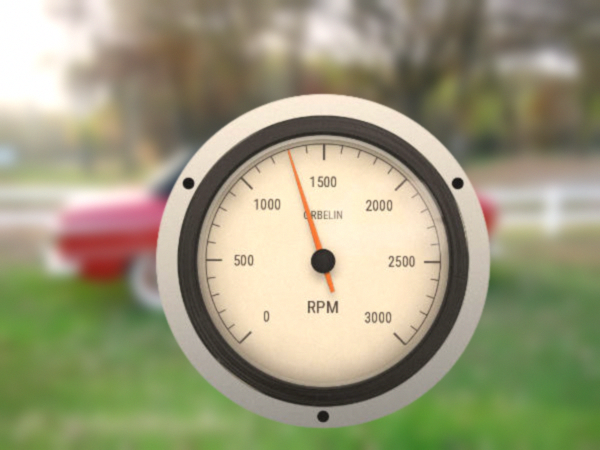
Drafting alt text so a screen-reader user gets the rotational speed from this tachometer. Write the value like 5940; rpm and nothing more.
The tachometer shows 1300; rpm
